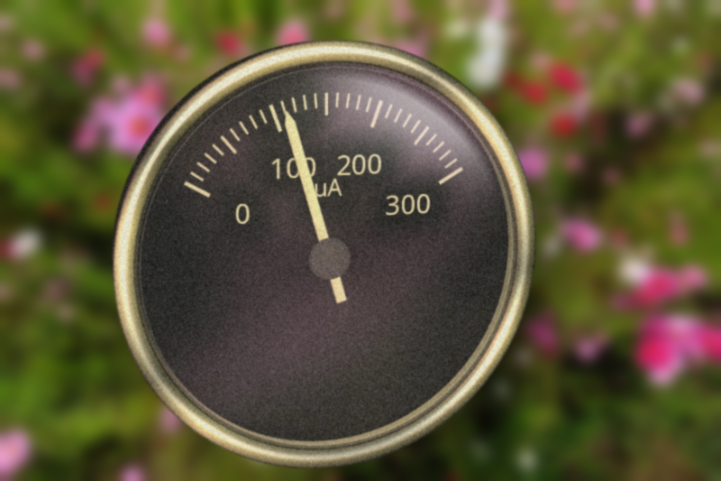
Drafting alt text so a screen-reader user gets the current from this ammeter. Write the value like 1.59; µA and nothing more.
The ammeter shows 110; µA
